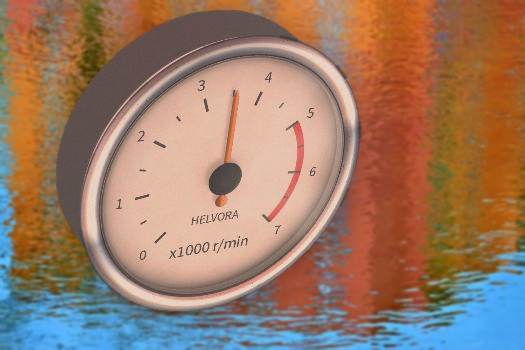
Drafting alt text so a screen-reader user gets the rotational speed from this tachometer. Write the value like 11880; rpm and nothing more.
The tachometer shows 3500; rpm
